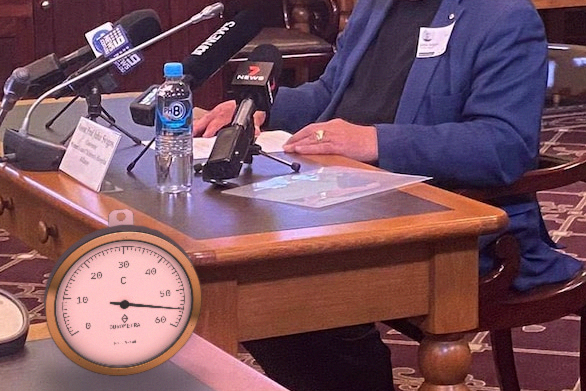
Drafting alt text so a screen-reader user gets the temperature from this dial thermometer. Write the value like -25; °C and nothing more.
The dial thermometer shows 55; °C
